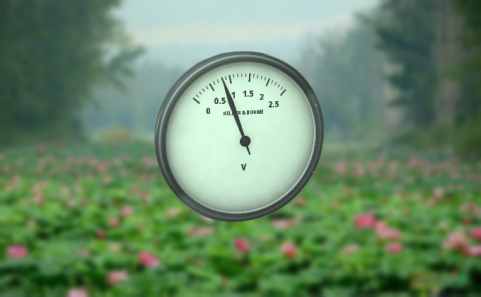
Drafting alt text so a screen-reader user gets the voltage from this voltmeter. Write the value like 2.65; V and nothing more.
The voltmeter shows 0.8; V
